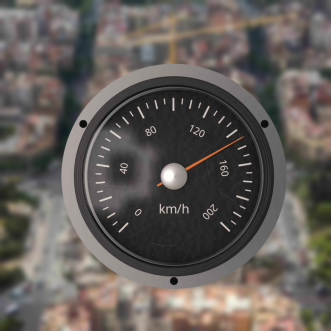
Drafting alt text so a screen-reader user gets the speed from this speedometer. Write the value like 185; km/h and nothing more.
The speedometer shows 145; km/h
